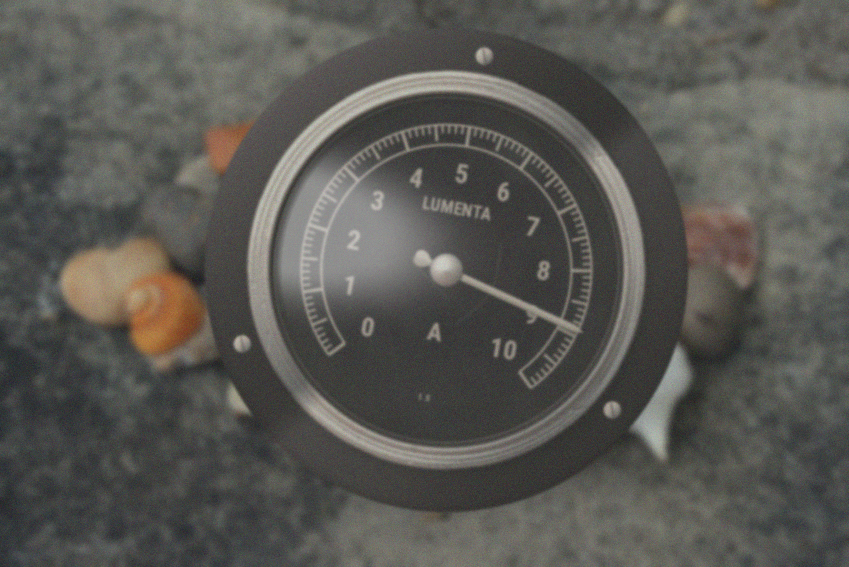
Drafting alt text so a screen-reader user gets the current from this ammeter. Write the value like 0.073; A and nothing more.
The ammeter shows 8.9; A
